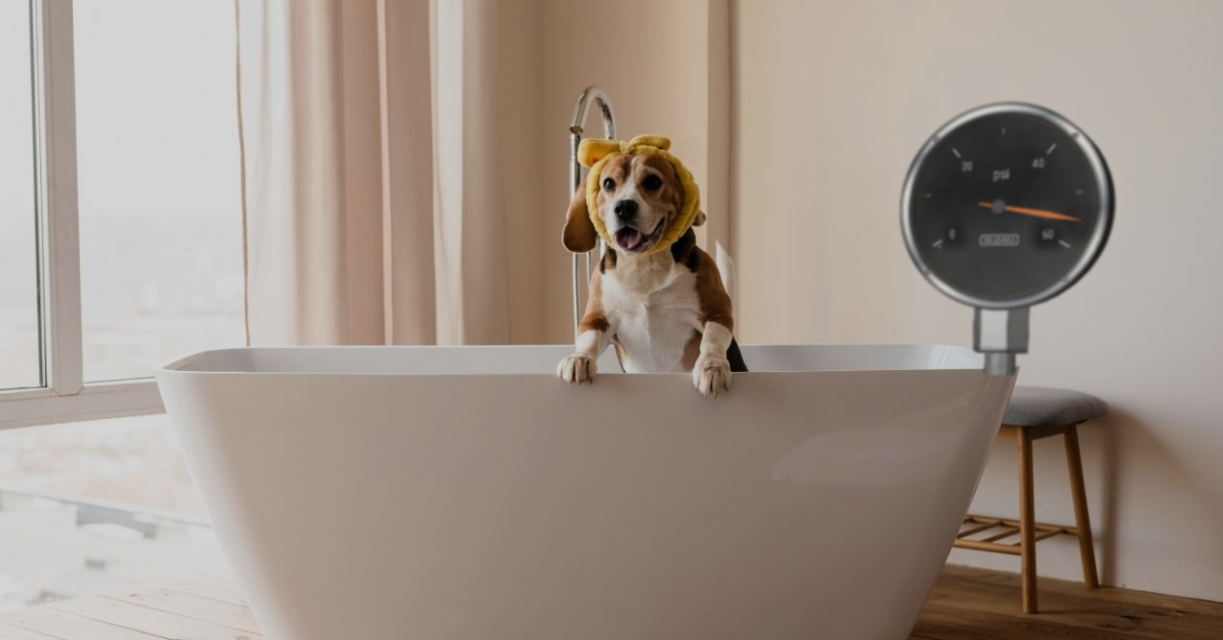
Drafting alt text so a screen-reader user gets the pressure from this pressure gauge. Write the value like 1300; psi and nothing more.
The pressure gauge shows 55; psi
